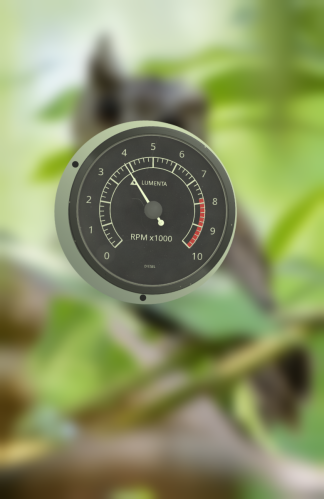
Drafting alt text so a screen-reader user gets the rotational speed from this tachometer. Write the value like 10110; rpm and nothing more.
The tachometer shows 3800; rpm
